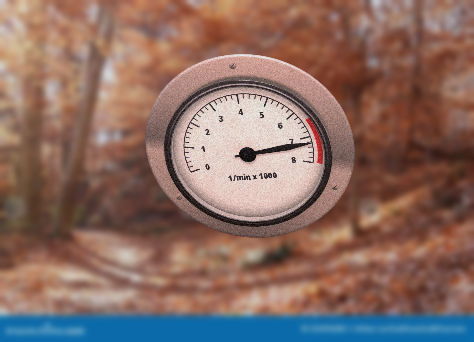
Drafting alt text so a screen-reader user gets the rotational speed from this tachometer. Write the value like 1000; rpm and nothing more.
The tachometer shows 7200; rpm
